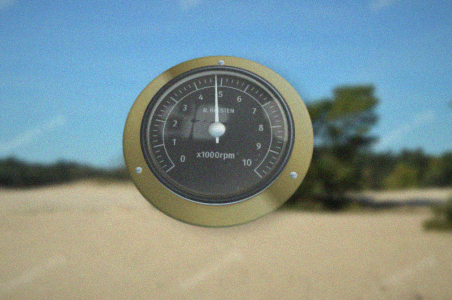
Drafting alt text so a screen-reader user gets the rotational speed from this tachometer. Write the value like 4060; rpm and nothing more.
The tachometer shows 4800; rpm
